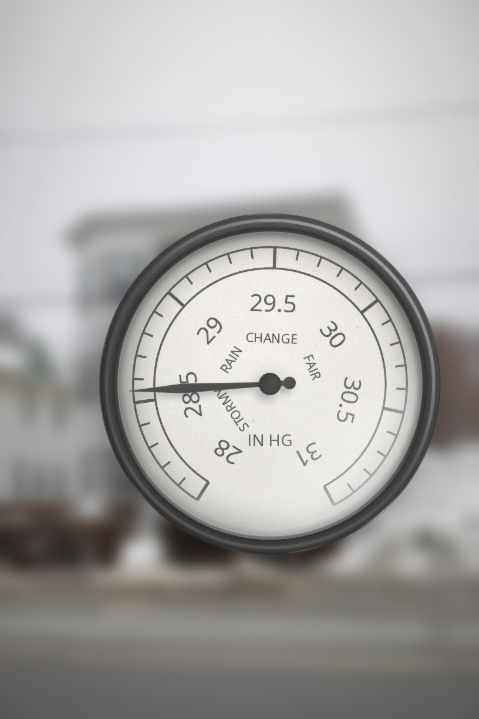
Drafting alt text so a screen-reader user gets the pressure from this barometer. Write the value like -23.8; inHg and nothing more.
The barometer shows 28.55; inHg
